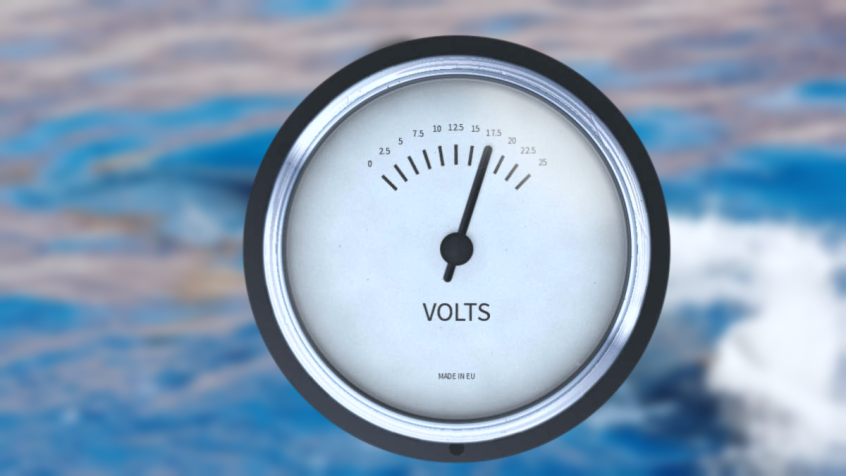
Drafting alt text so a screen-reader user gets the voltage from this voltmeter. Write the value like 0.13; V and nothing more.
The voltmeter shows 17.5; V
